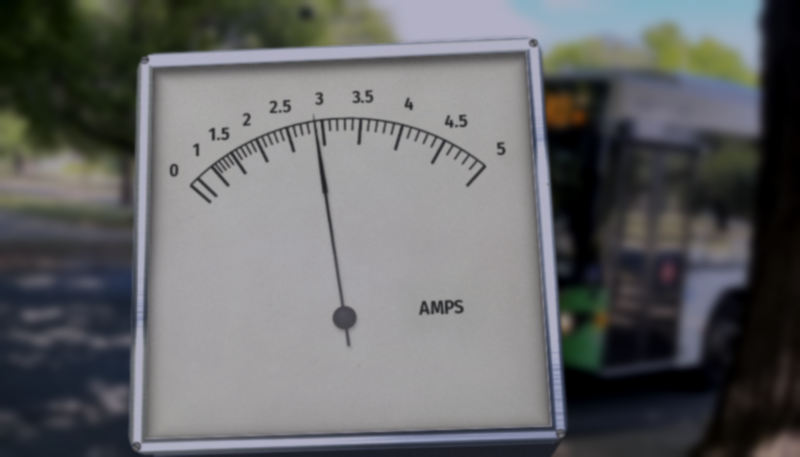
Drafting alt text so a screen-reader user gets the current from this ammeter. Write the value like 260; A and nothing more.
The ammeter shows 2.9; A
